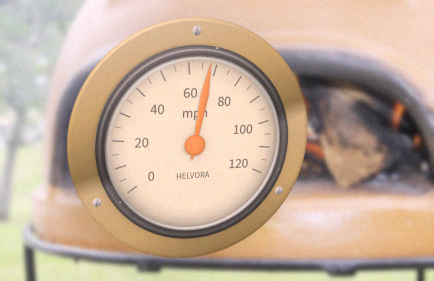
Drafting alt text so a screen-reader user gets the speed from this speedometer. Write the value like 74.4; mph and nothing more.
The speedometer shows 67.5; mph
